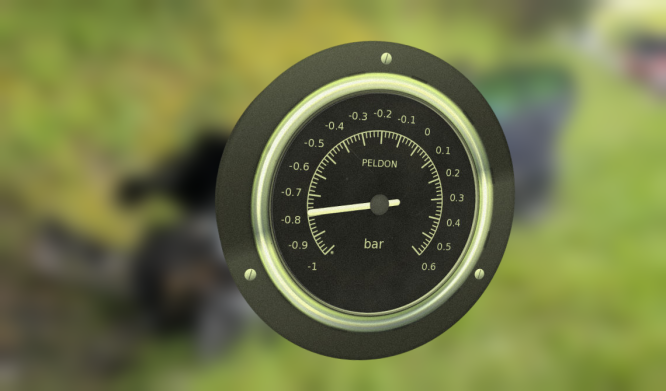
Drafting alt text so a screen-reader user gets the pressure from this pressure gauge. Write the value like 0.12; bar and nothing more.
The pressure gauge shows -0.78; bar
